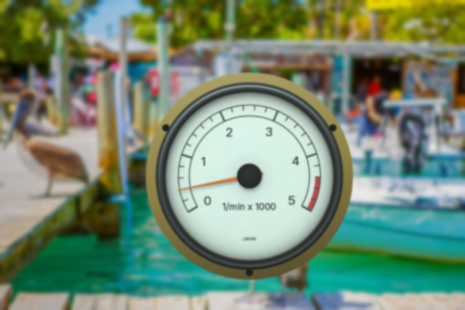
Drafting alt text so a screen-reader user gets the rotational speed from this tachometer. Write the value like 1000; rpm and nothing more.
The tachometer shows 400; rpm
